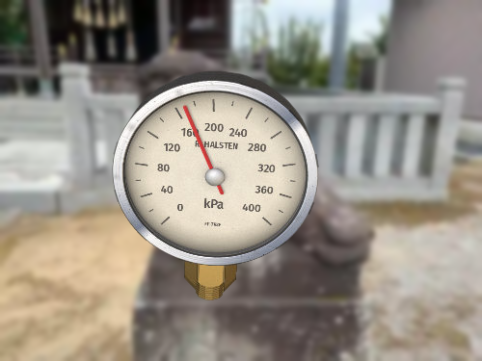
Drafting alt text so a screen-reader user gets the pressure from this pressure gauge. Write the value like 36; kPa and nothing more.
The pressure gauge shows 170; kPa
